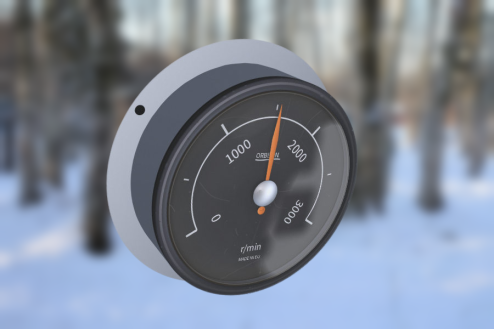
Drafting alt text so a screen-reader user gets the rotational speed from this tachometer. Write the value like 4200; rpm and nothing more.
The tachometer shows 1500; rpm
